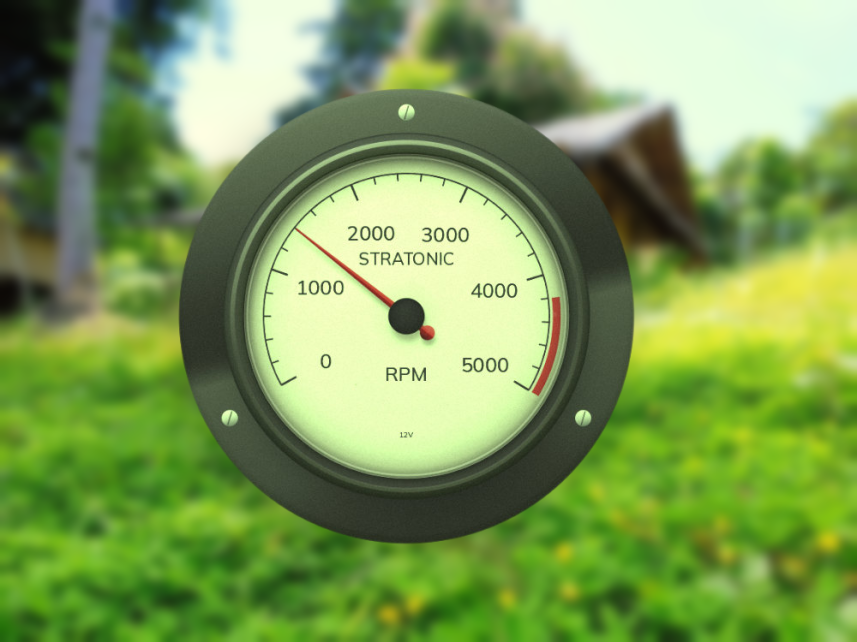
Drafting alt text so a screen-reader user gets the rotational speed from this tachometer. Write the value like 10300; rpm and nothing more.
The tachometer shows 1400; rpm
